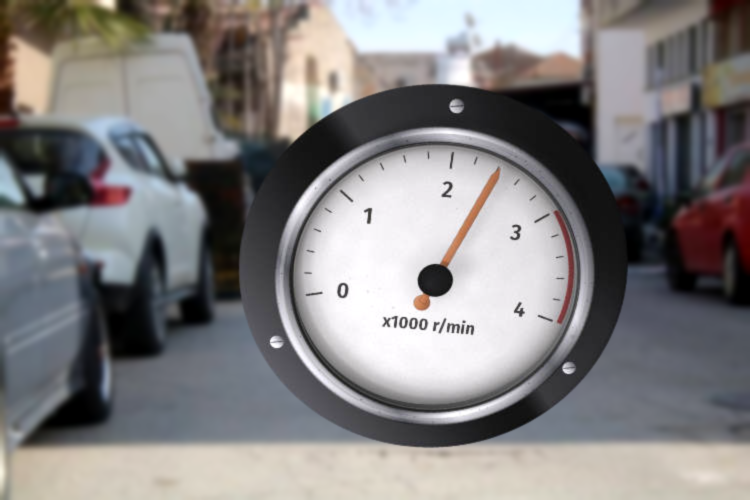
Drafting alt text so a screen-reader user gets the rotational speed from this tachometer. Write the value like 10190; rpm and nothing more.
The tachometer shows 2400; rpm
